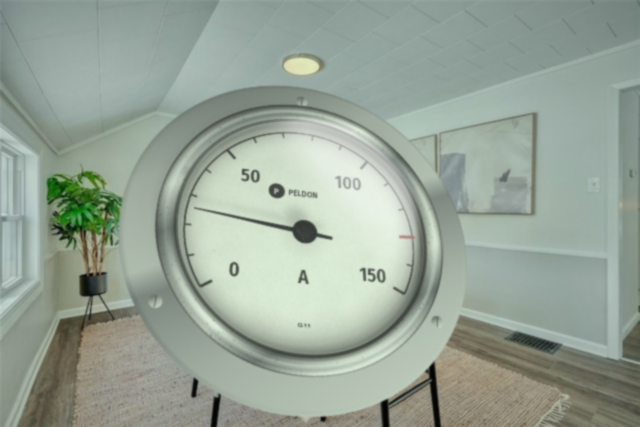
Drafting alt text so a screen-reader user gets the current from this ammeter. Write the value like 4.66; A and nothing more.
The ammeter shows 25; A
